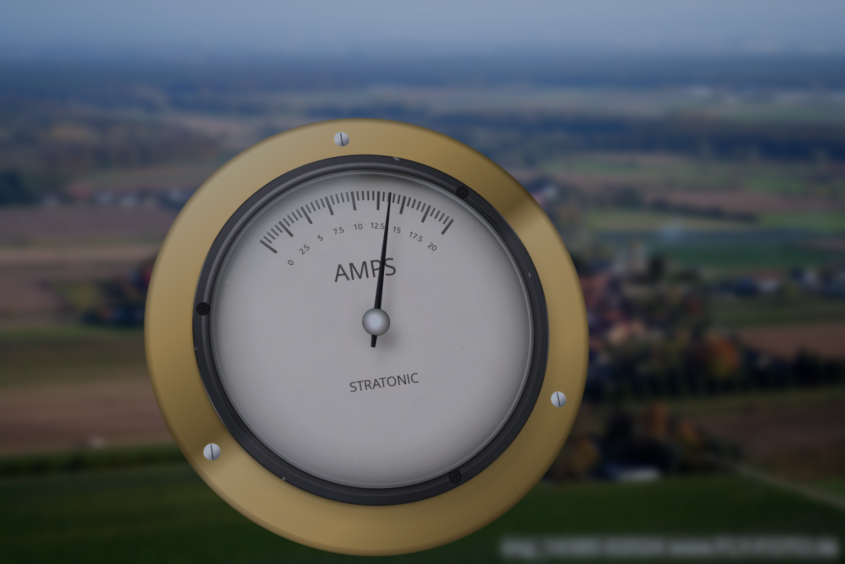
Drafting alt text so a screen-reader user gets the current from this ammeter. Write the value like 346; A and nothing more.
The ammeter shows 13.5; A
